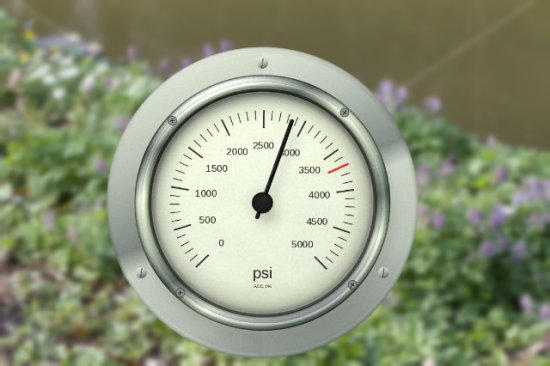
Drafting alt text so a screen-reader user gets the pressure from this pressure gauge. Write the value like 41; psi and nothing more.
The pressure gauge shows 2850; psi
